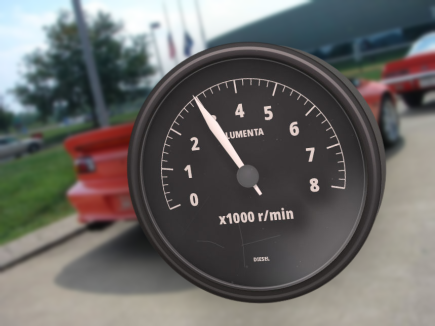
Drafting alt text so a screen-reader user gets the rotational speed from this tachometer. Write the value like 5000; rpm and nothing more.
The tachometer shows 3000; rpm
